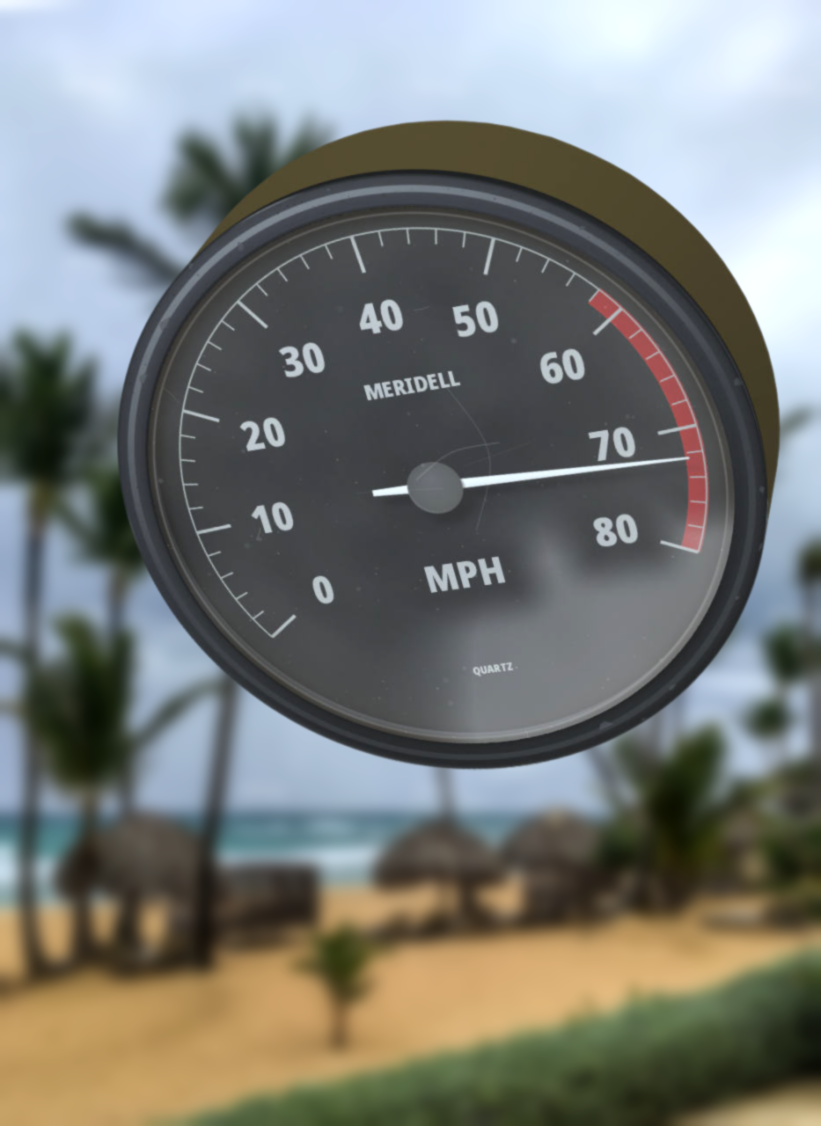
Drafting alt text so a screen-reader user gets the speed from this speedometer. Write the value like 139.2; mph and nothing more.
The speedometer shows 72; mph
